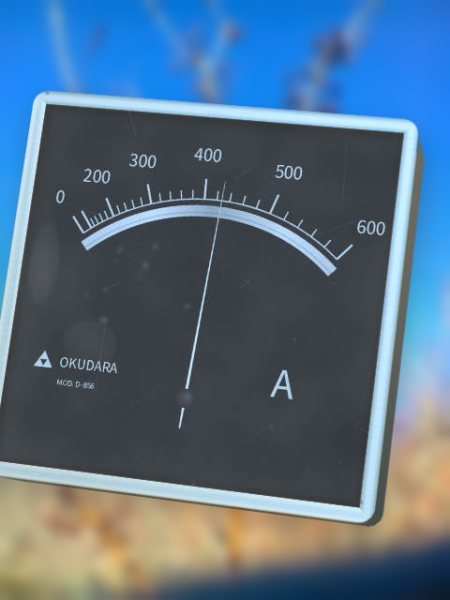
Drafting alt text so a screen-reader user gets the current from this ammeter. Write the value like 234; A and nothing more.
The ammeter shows 430; A
